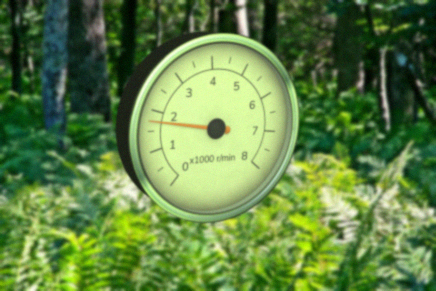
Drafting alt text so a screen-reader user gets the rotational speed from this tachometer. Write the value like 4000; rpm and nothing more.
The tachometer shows 1750; rpm
